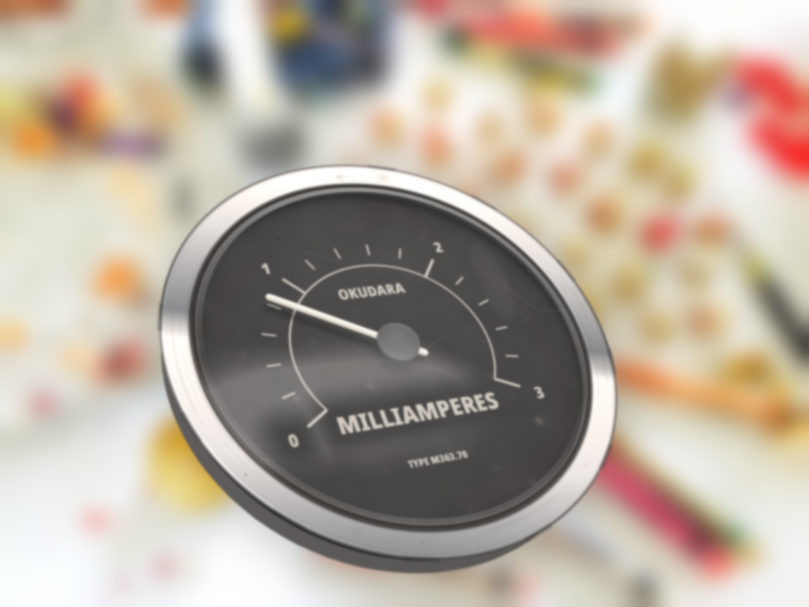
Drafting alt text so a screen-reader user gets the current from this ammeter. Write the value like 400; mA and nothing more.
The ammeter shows 0.8; mA
